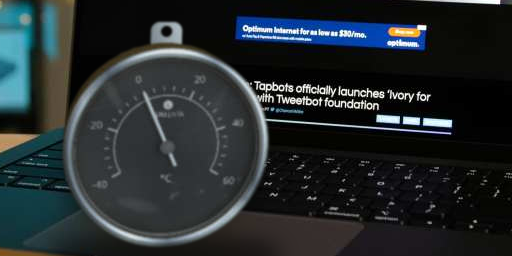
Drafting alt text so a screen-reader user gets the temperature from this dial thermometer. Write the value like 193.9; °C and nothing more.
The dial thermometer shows 0; °C
